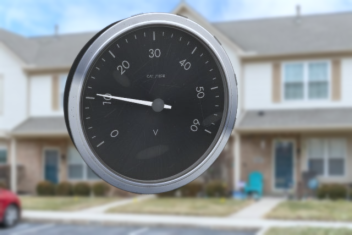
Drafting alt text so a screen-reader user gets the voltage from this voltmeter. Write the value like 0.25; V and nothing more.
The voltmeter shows 11; V
